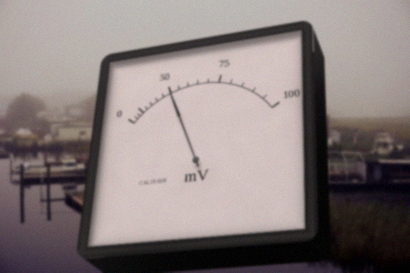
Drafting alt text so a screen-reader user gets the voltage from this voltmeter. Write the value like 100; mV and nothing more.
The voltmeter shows 50; mV
